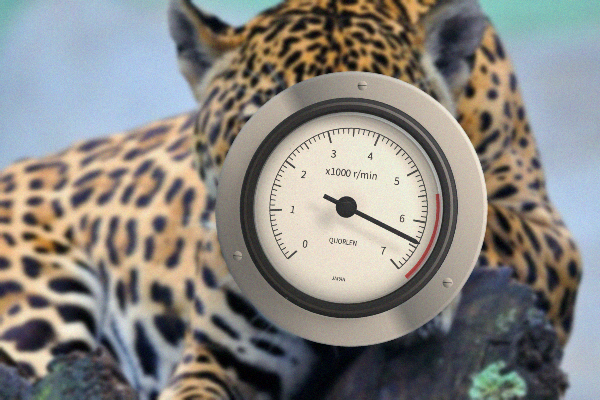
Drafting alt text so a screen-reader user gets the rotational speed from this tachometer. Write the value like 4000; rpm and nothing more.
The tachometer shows 6400; rpm
